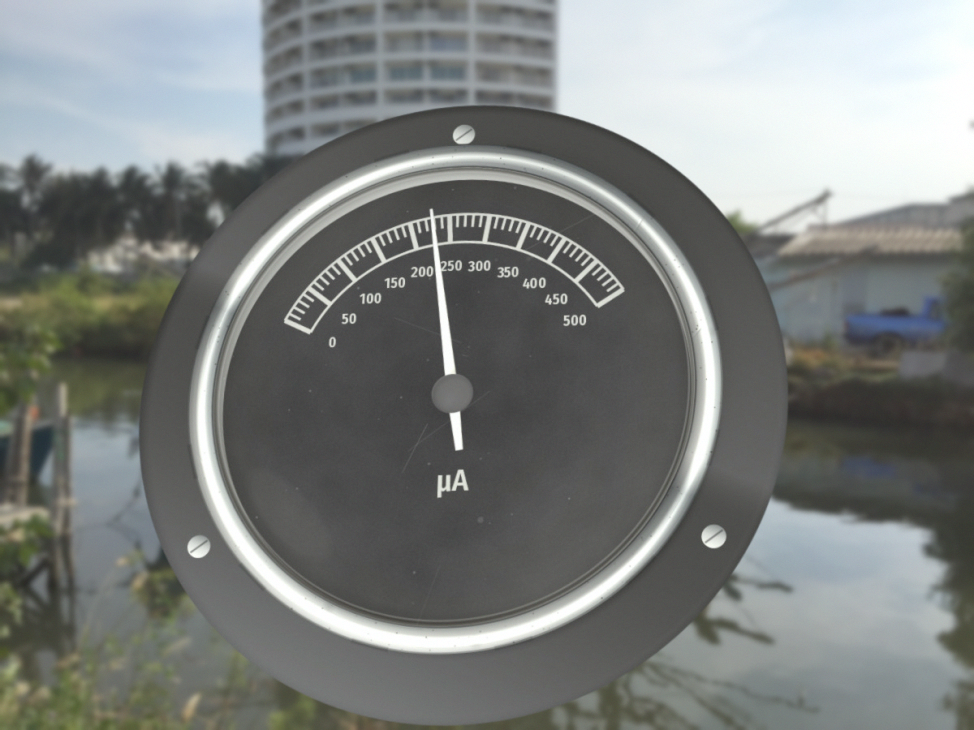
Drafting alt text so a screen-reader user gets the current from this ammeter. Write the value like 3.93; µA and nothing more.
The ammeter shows 230; µA
